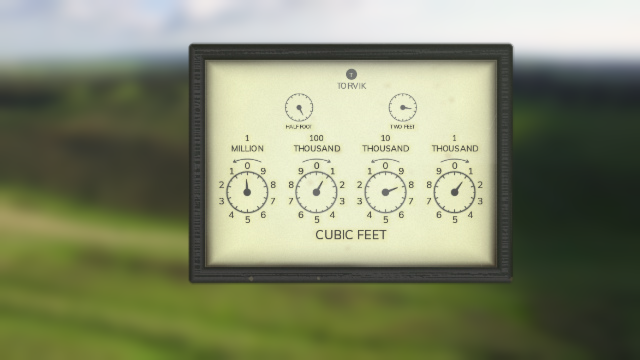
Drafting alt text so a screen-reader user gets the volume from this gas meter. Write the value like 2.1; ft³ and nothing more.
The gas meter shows 8100; ft³
